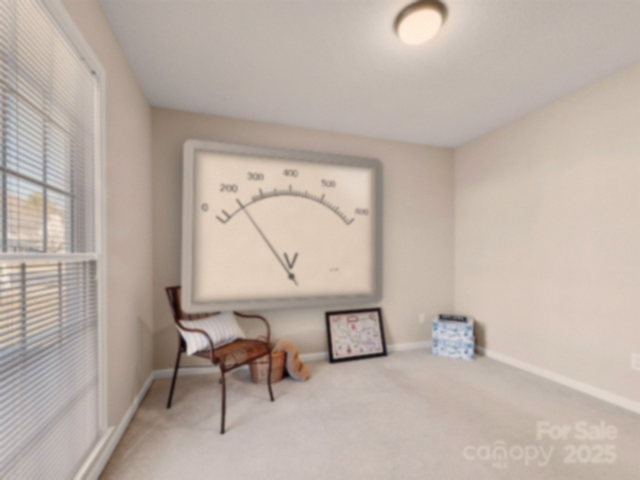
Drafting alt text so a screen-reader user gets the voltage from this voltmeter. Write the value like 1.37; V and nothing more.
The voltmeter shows 200; V
